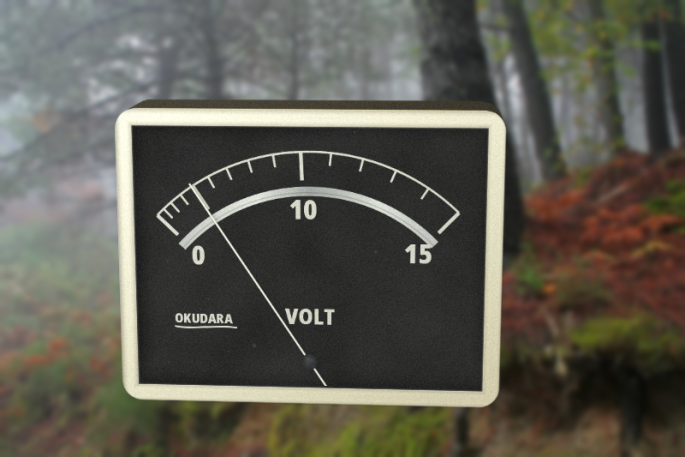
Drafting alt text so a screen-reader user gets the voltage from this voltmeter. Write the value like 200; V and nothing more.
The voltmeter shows 5; V
